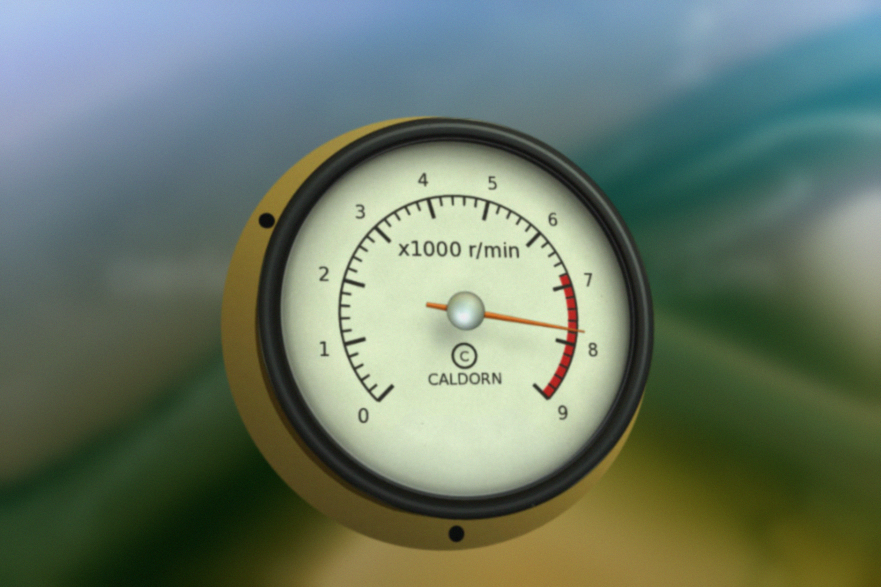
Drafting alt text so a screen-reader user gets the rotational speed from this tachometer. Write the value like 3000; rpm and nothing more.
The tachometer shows 7800; rpm
